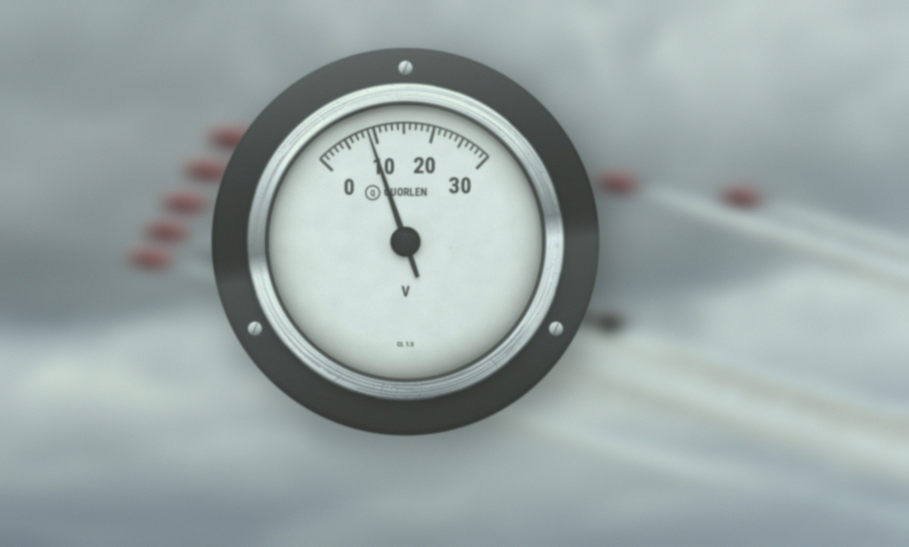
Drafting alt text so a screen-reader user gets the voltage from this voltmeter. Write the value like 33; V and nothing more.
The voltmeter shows 9; V
